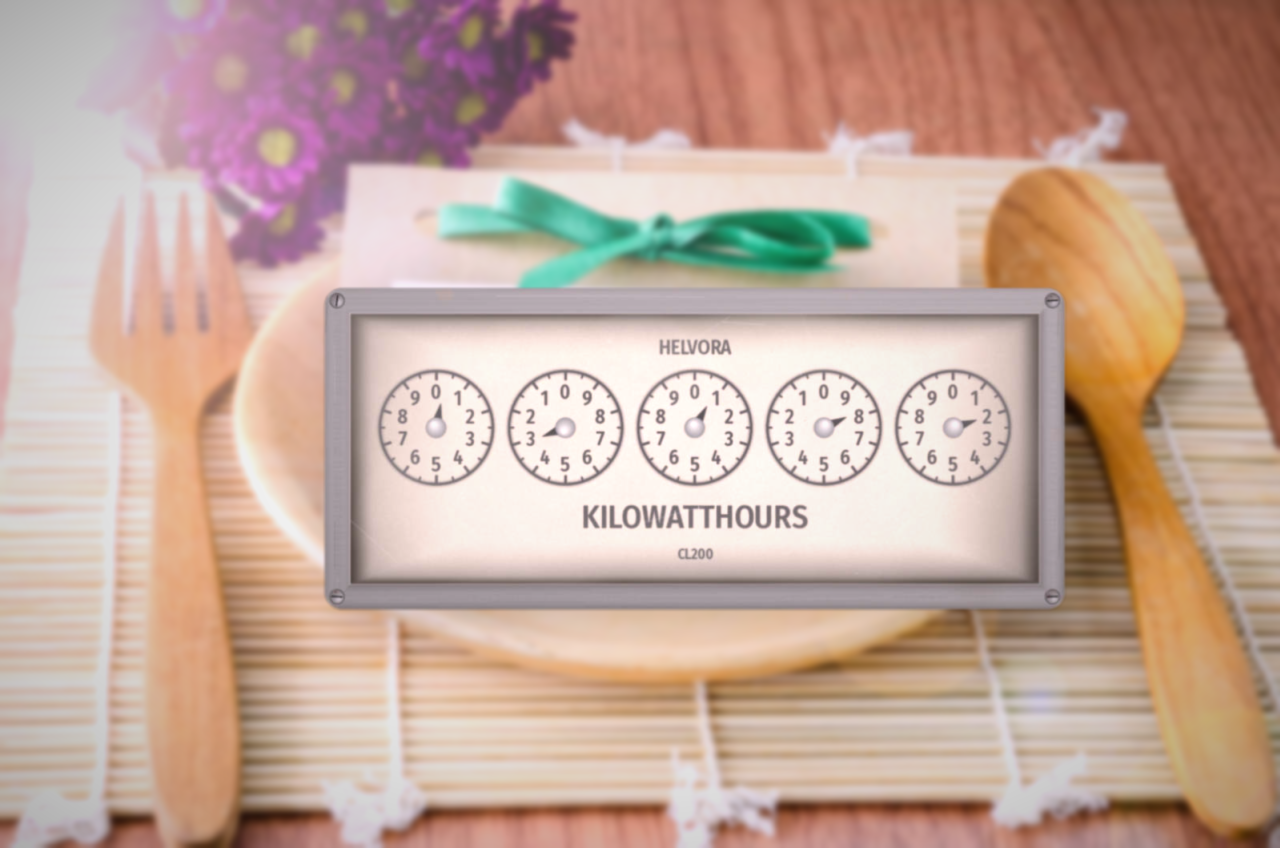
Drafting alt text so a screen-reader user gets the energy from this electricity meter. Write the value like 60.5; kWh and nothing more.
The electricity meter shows 3082; kWh
